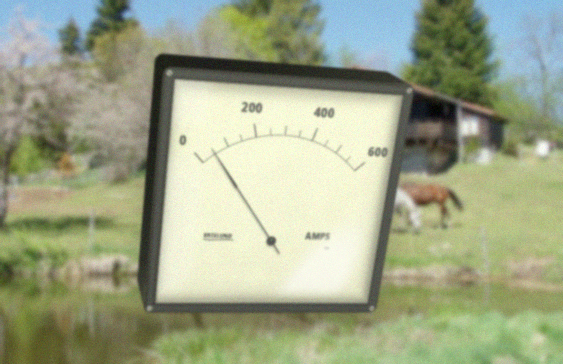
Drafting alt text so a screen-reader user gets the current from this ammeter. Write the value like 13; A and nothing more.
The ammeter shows 50; A
